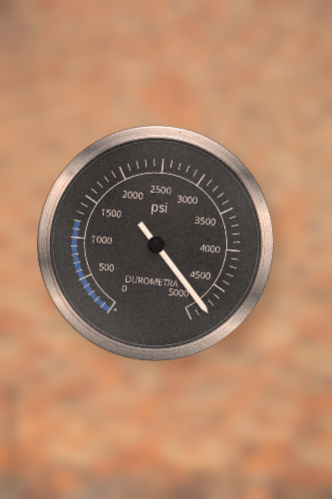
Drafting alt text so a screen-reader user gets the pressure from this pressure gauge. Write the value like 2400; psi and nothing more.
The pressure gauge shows 4800; psi
